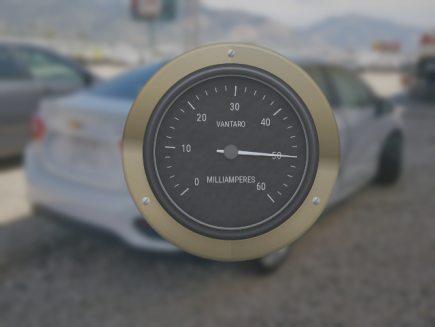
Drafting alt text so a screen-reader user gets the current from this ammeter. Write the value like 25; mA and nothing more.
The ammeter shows 50; mA
